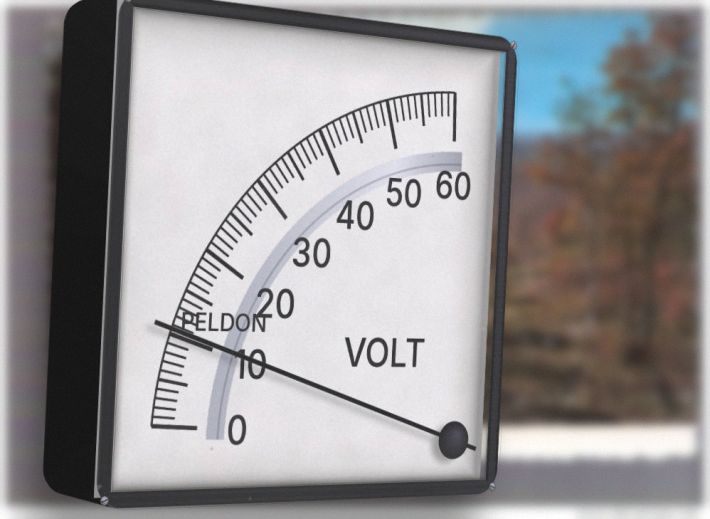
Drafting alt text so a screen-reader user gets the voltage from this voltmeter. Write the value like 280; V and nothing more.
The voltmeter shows 10.5; V
